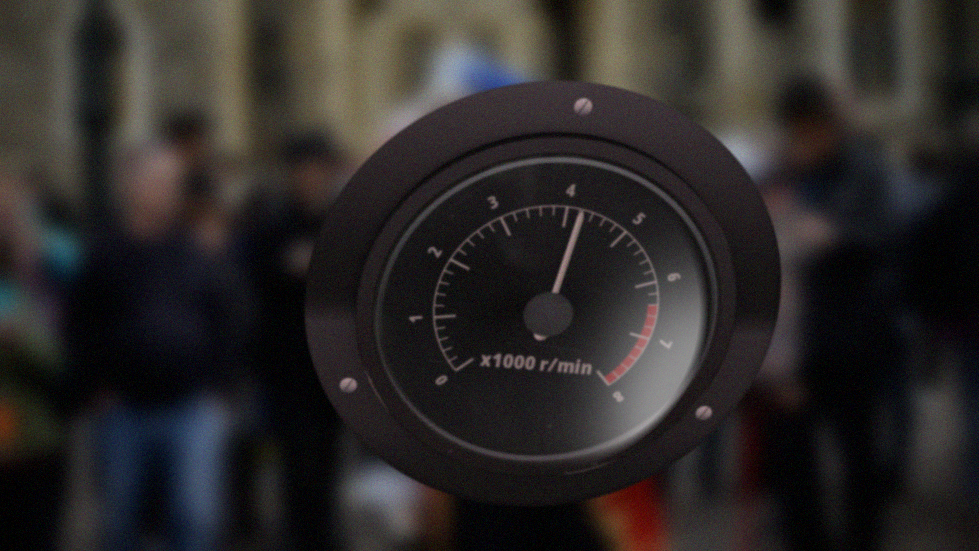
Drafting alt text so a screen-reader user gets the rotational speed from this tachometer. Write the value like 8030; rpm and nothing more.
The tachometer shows 4200; rpm
